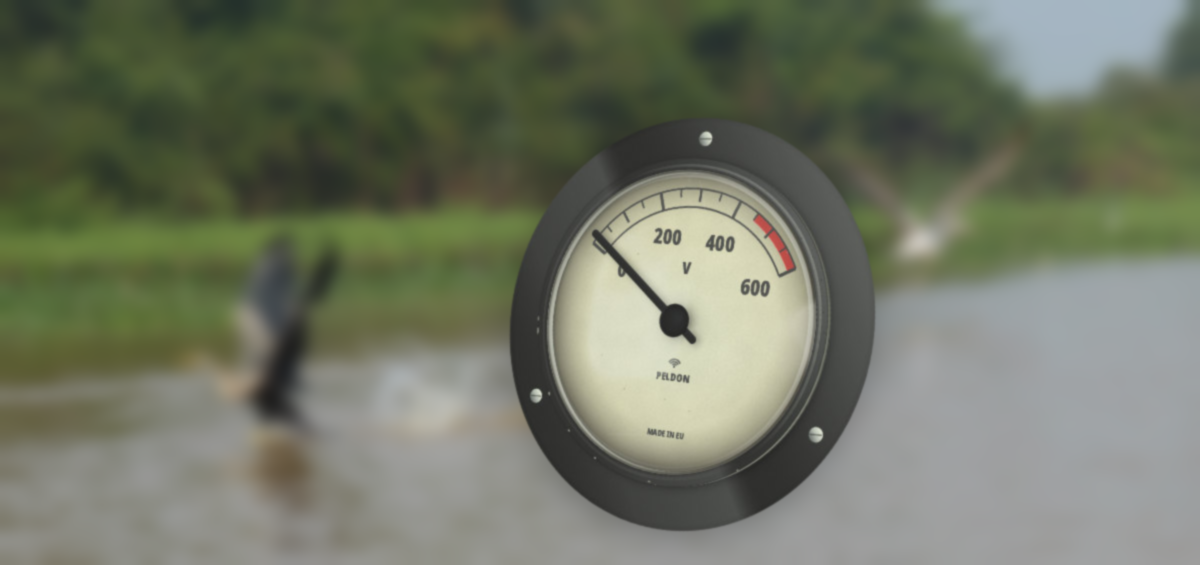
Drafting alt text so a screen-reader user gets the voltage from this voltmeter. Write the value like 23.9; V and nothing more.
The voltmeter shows 25; V
